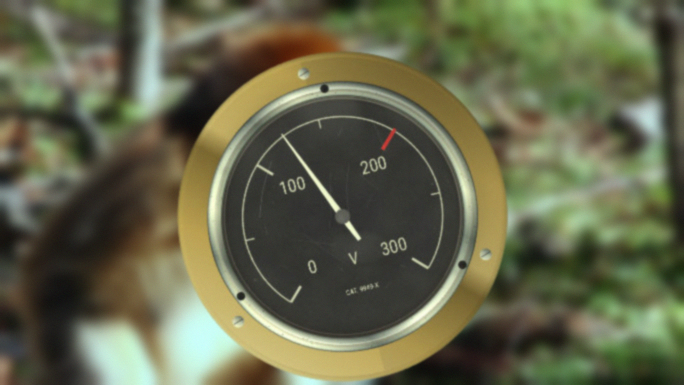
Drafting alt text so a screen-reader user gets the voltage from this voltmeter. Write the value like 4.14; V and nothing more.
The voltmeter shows 125; V
